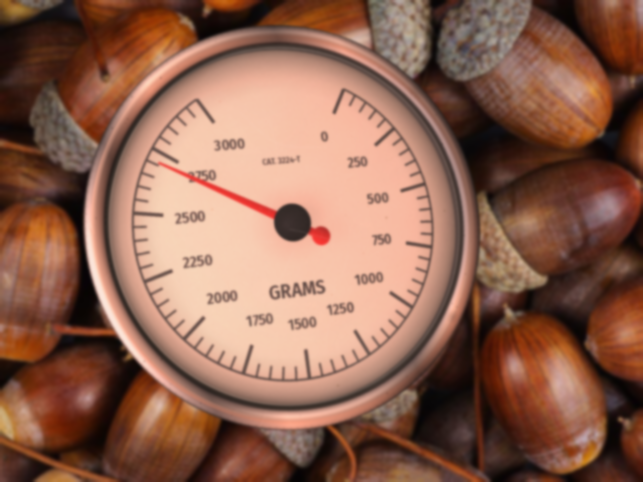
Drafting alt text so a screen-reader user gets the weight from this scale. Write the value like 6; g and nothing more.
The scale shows 2700; g
